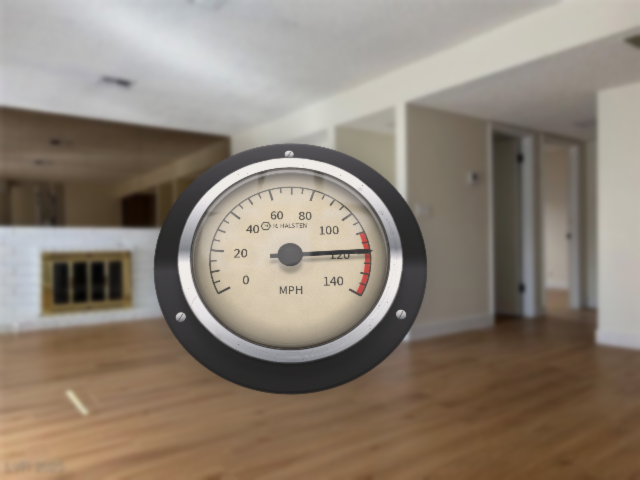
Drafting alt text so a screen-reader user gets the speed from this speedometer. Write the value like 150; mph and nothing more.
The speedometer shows 120; mph
